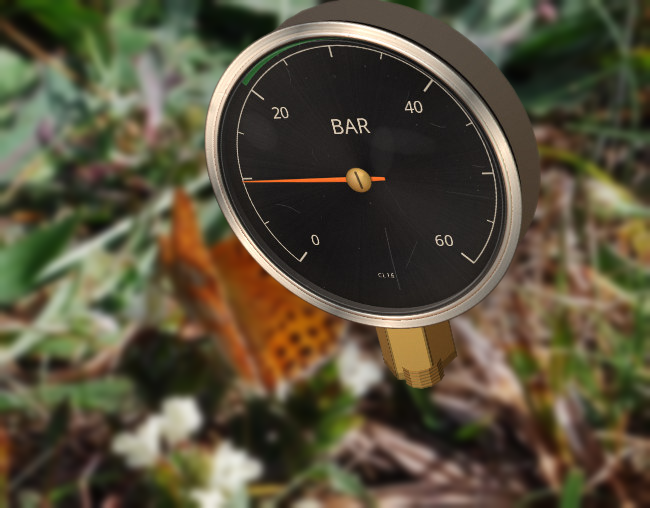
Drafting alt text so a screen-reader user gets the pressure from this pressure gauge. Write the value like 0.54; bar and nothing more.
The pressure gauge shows 10; bar
